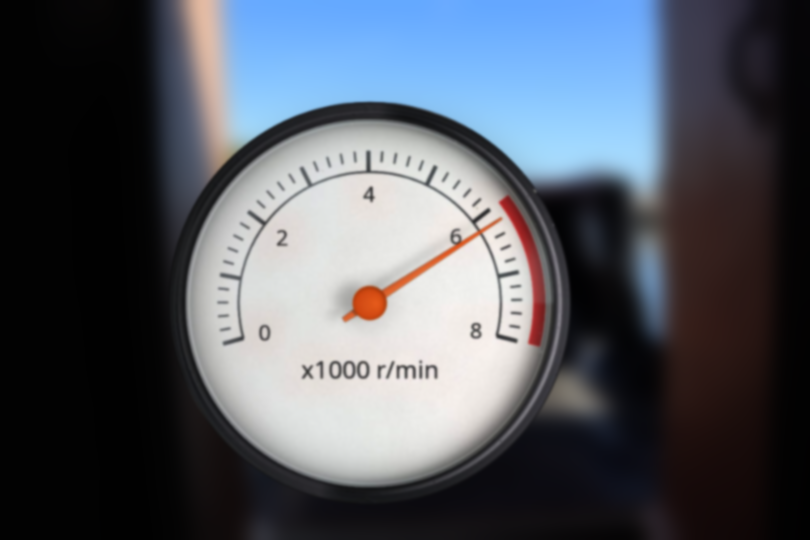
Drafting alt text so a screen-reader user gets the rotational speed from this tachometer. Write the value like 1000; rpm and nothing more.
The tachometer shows 6200; rpm
